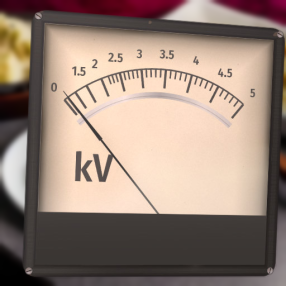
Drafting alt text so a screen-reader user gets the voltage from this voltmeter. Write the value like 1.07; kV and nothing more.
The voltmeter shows 0.5; kV
